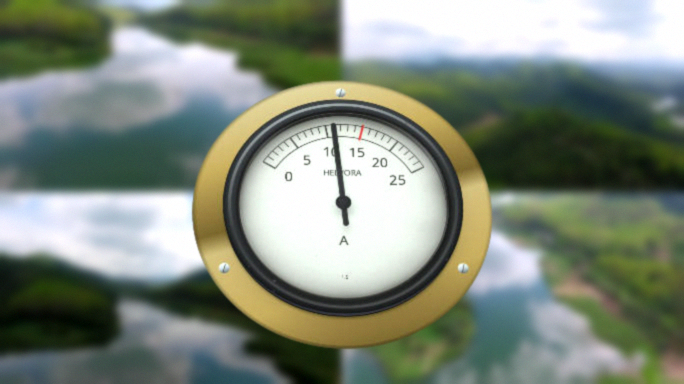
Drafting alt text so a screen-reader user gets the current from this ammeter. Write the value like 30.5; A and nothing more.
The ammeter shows 11; A
